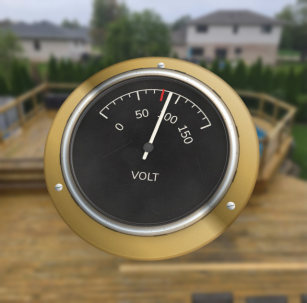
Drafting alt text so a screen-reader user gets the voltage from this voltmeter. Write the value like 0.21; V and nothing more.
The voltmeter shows 90; V
